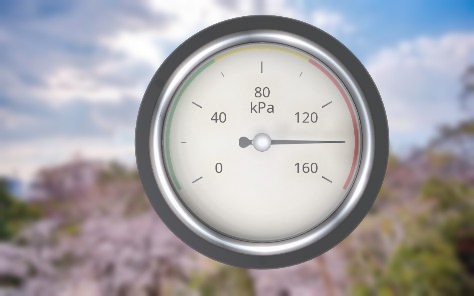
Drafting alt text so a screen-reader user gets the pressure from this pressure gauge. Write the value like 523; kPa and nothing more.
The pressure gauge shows 140; kPa
